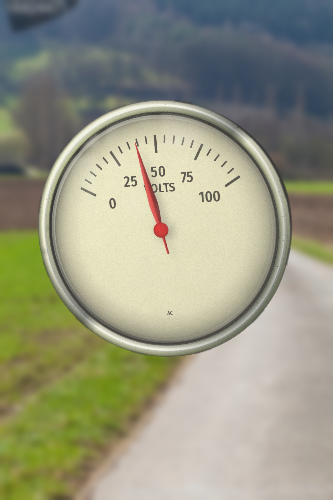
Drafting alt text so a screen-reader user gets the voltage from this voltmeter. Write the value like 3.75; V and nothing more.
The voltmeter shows 40; V
